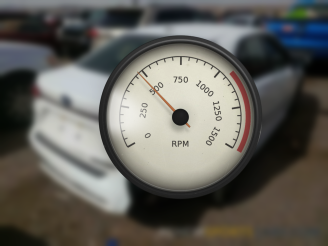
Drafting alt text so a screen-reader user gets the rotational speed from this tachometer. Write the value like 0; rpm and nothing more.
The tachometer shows 475; rpm
